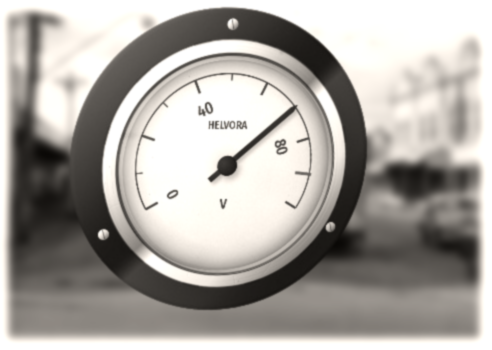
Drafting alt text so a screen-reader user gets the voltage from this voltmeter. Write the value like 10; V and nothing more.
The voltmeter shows 70; V
